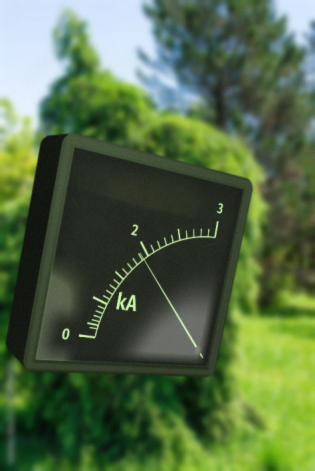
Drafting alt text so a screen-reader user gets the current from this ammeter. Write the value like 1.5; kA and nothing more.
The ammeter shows 1.9; kA
